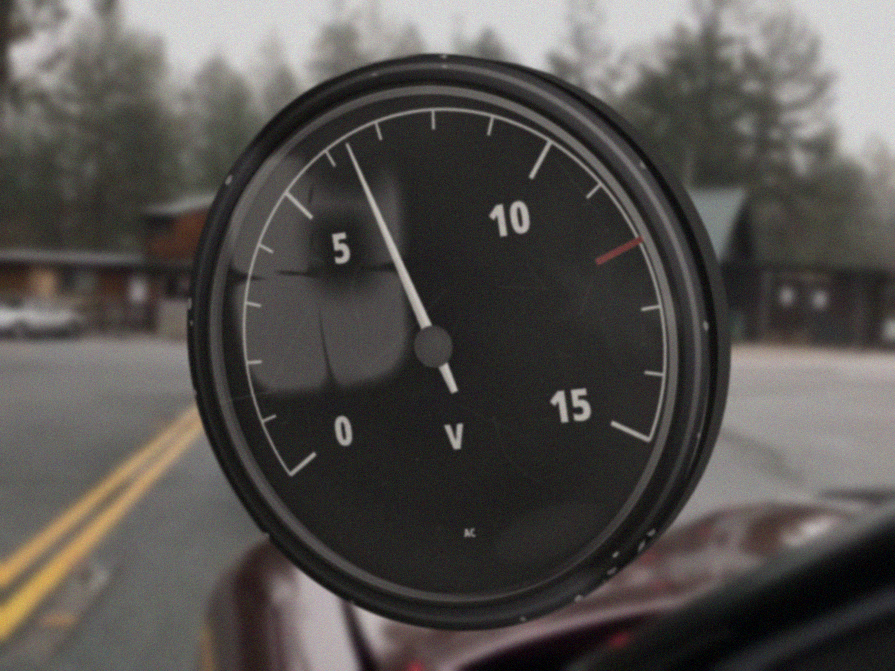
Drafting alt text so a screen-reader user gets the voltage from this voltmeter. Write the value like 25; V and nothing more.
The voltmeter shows 6.5; V
